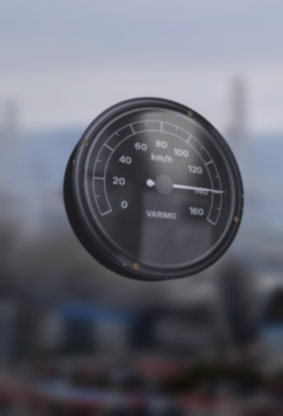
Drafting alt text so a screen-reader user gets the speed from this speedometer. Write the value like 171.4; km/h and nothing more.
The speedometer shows 140; km/h
